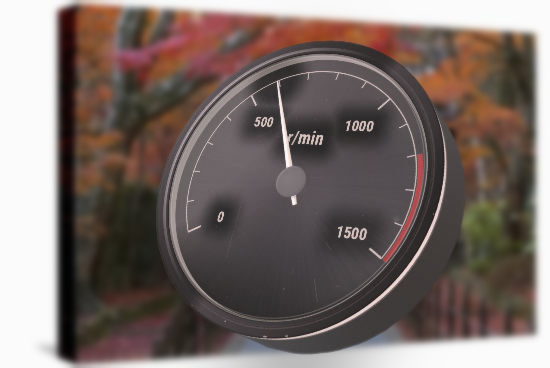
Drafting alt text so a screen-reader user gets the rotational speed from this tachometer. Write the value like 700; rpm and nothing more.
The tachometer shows 600; rpm
